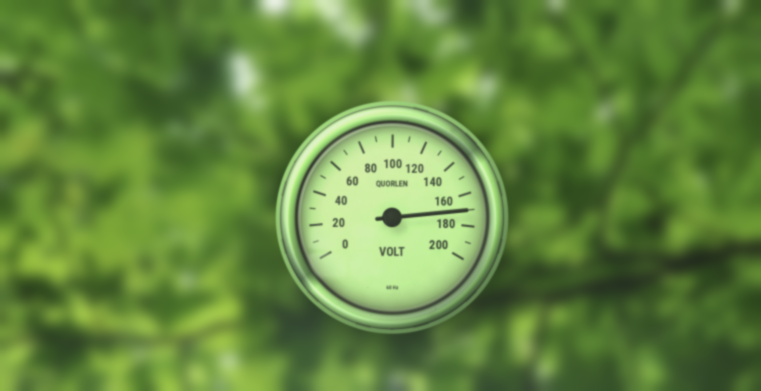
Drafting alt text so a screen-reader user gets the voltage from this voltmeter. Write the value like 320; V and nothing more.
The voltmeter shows 170; V
